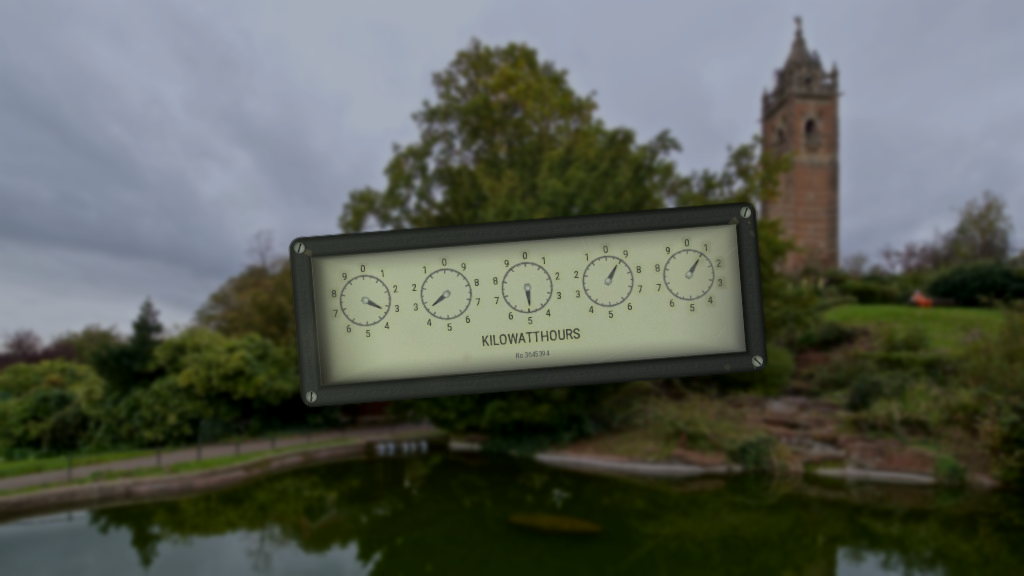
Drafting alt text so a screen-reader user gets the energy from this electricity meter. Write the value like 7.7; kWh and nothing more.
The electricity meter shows 33491; kWh
